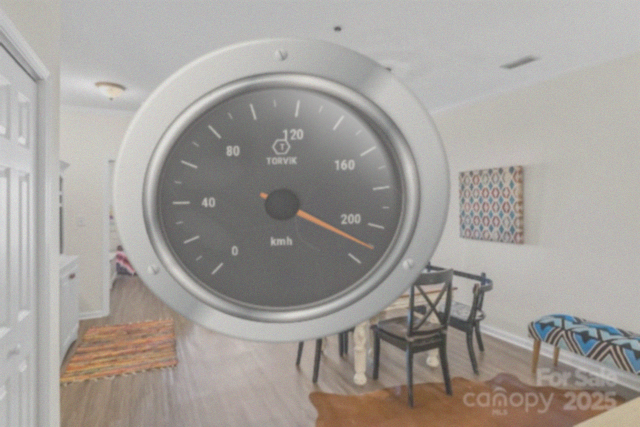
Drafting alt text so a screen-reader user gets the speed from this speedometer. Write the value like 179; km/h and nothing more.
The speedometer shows 210; km/h
